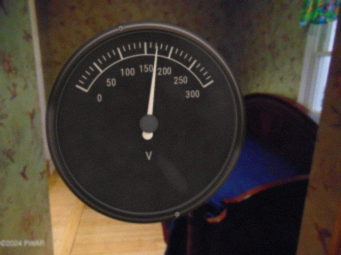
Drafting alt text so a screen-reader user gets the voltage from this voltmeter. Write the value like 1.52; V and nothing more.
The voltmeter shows 170; V
